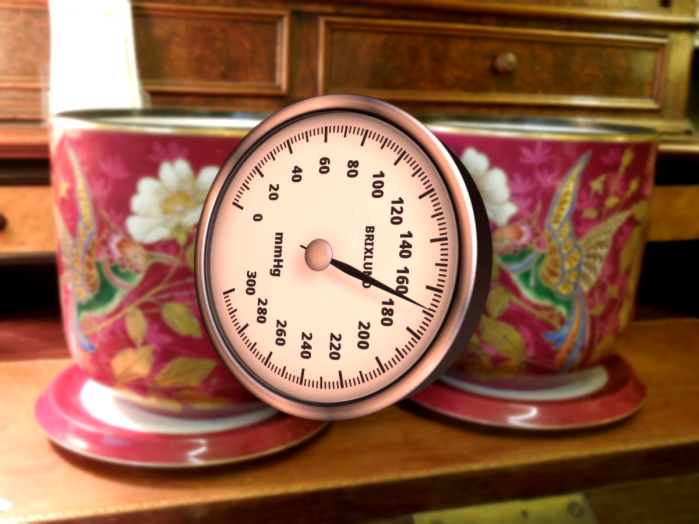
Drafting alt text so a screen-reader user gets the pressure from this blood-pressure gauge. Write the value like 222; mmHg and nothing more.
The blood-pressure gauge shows 168; mmHg
